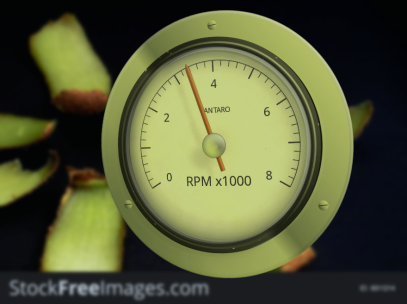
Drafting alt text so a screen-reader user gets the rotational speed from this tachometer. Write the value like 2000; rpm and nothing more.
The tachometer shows 3400; rpm
